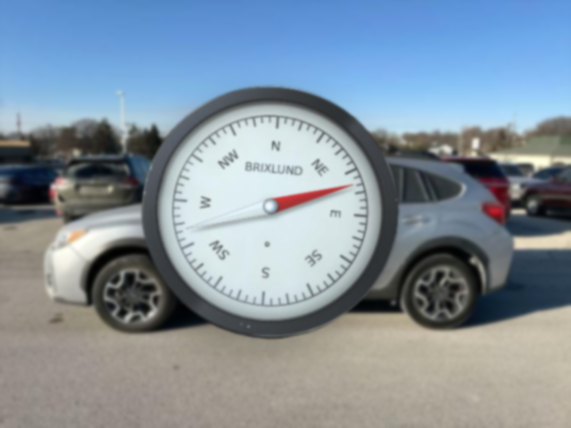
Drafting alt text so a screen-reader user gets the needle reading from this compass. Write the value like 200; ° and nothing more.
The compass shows 70; °
